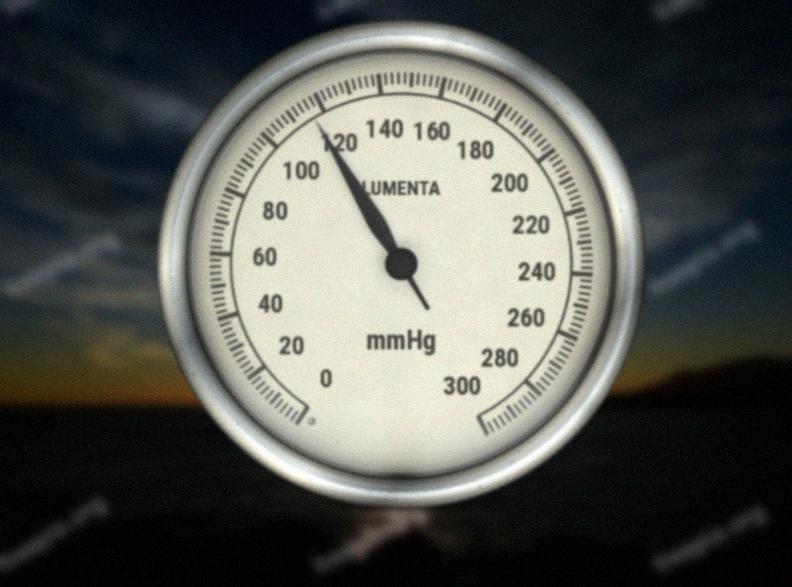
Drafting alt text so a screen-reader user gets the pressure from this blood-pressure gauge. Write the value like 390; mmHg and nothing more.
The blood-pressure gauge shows 116; mmHg
